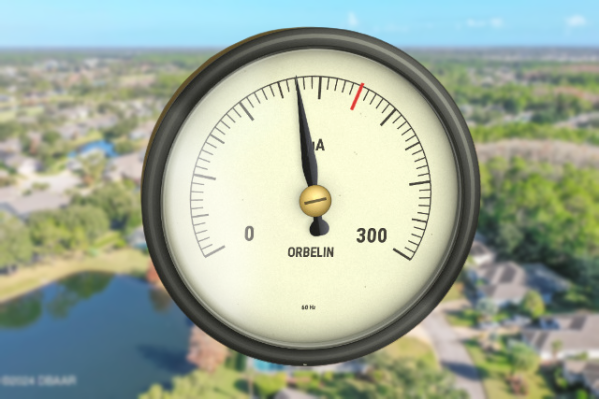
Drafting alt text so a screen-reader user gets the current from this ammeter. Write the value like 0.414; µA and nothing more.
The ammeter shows 135; µA
